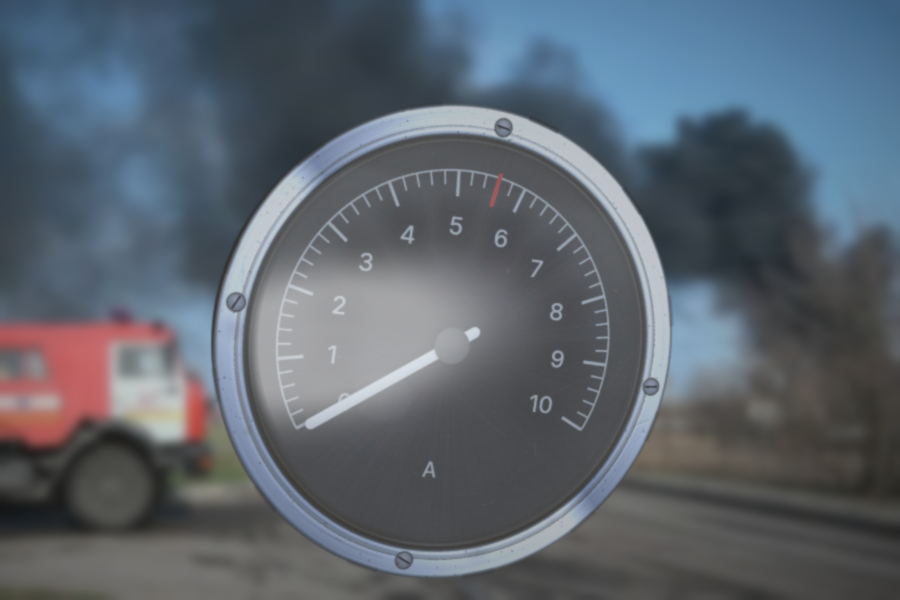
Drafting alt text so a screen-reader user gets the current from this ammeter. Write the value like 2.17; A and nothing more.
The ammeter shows 0; A
